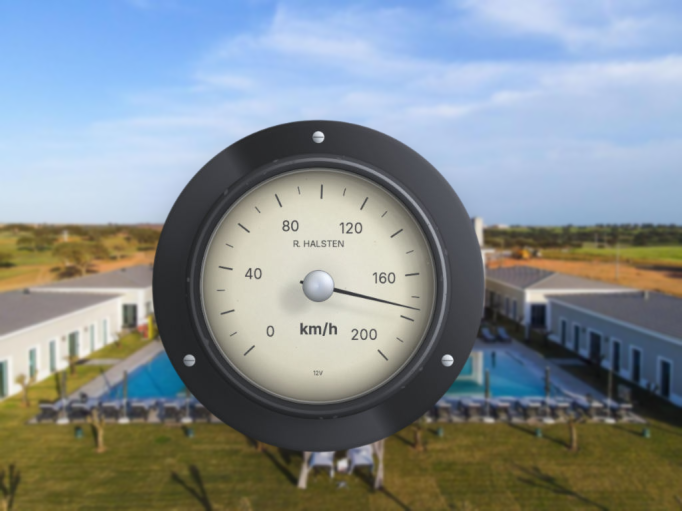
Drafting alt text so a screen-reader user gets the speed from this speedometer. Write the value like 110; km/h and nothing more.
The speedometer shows 175; km/h
